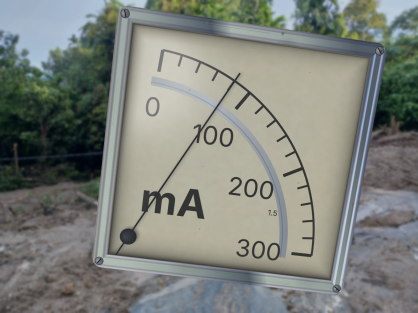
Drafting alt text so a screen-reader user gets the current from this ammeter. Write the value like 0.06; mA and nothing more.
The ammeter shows 80; mA
